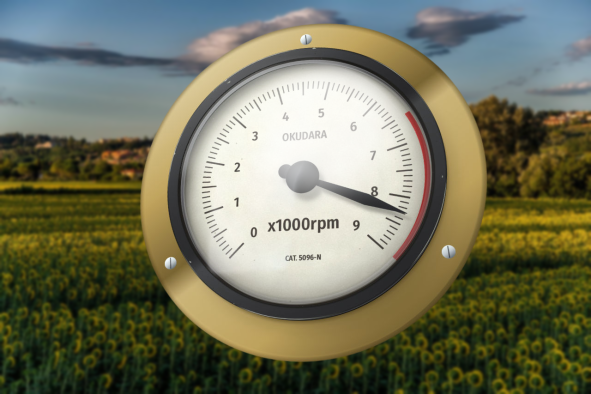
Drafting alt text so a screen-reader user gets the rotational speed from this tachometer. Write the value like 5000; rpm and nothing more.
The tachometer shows 8300; rpm
